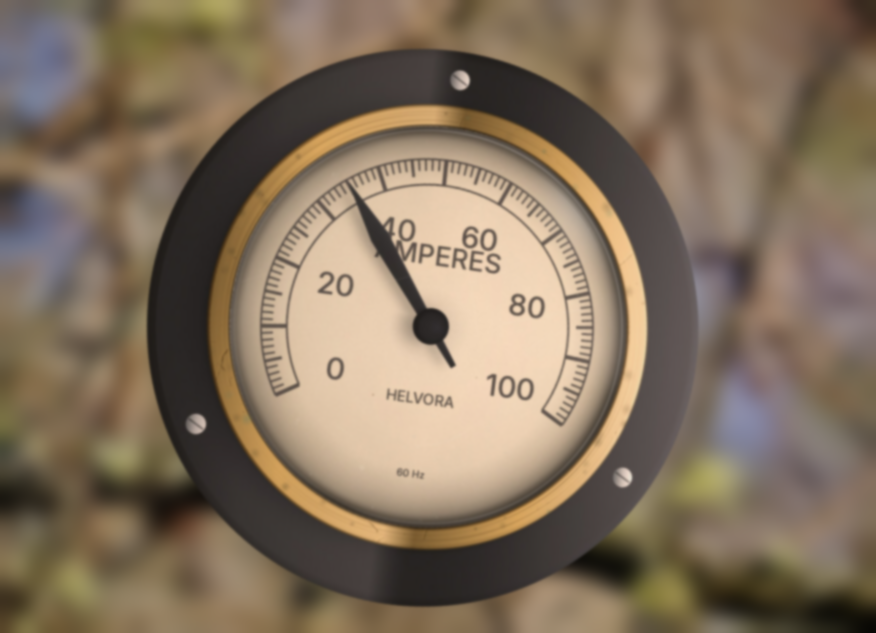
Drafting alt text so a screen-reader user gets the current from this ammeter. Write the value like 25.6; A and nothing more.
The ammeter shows 35; A
